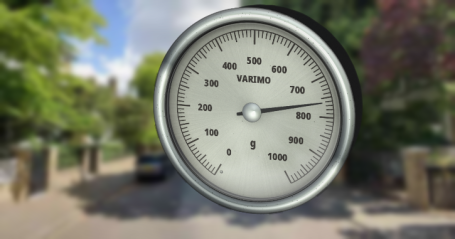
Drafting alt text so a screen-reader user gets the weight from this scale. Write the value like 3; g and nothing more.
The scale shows 760; g
